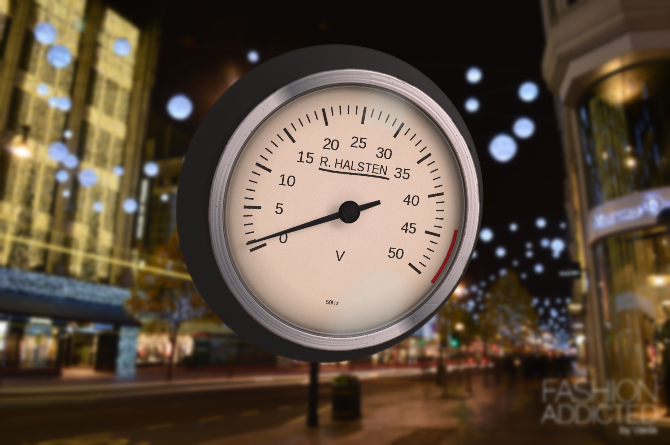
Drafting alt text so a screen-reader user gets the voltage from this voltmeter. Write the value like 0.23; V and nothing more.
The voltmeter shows 1; V
